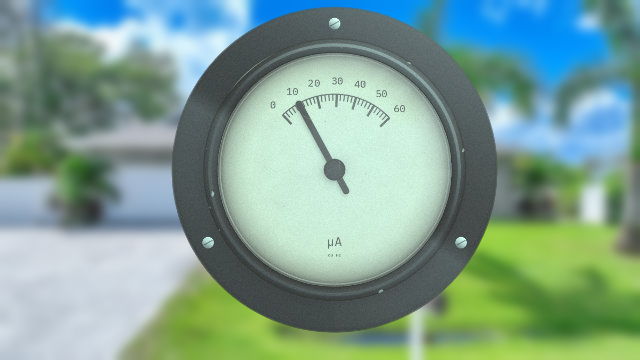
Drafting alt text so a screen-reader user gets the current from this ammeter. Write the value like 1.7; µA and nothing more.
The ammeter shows 10; µA
